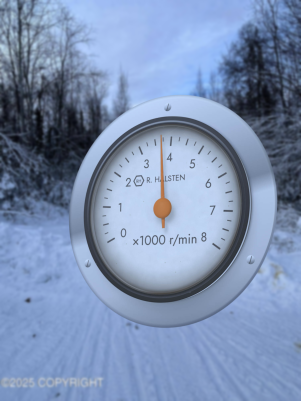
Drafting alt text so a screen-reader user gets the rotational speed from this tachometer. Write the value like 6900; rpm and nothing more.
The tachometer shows 3750; rpm
